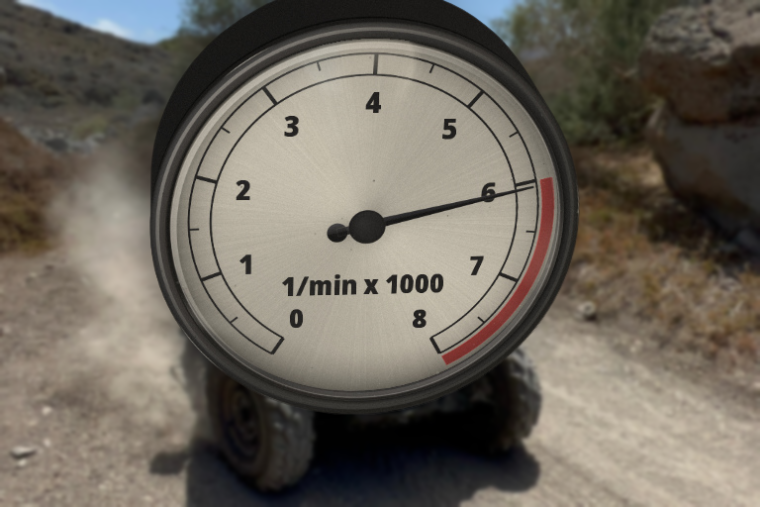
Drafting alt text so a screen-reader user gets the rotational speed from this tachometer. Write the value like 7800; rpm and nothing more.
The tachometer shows 6000; rpm
